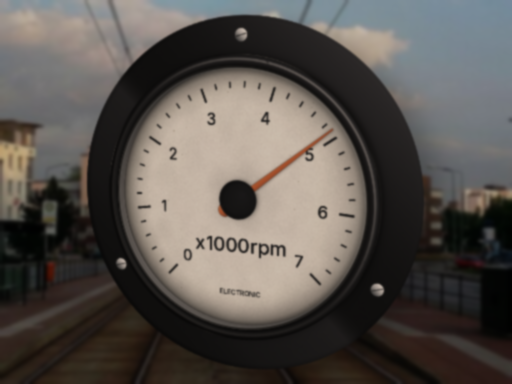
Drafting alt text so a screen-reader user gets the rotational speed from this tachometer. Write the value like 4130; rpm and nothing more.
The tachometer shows 4900; rpm
